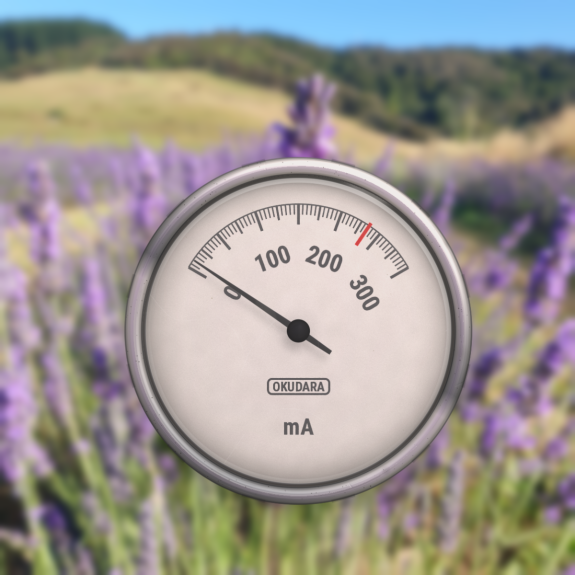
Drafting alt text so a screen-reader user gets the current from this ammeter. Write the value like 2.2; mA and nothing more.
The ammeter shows 10; mA
